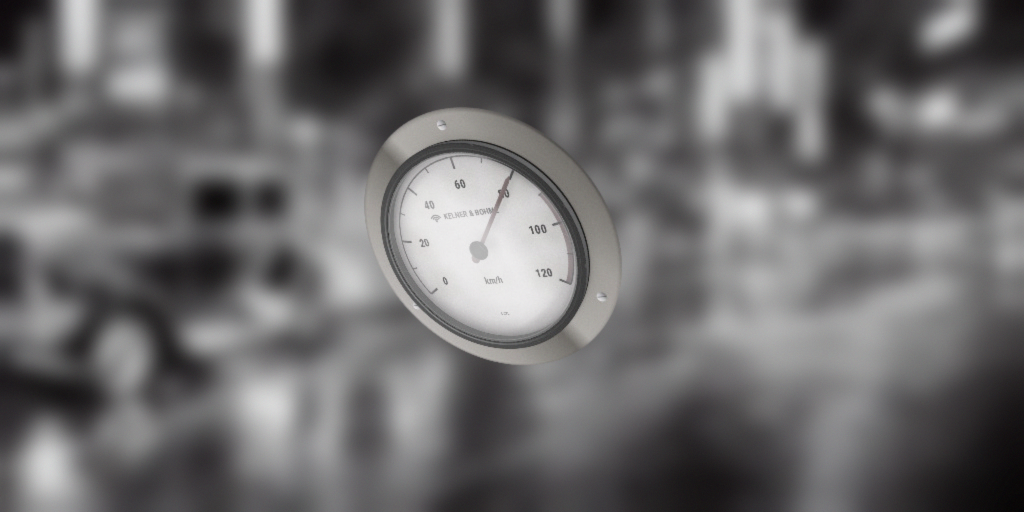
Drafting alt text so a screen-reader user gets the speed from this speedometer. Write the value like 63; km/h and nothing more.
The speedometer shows 80; km/h
